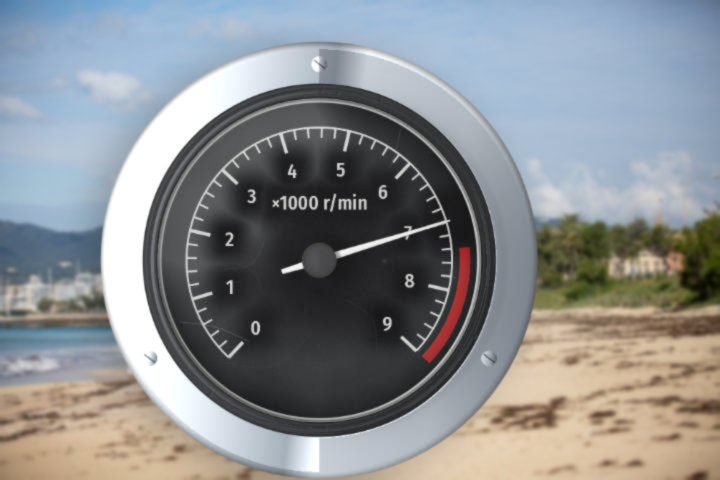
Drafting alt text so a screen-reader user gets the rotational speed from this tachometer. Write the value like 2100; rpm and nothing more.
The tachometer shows 7000; rpm
